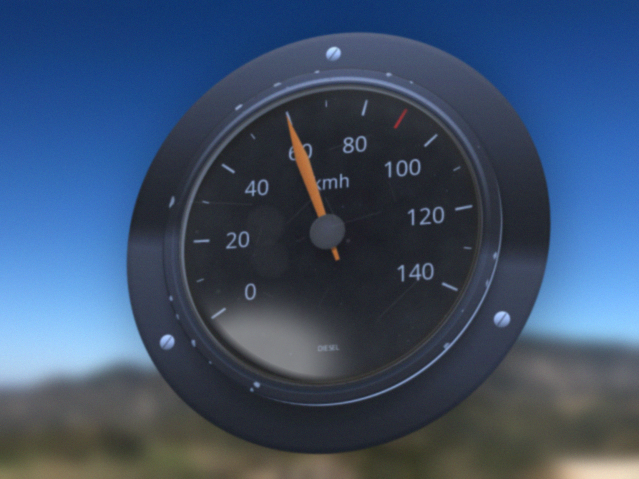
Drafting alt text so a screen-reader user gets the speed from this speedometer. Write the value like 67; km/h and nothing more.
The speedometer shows 60; km/h
